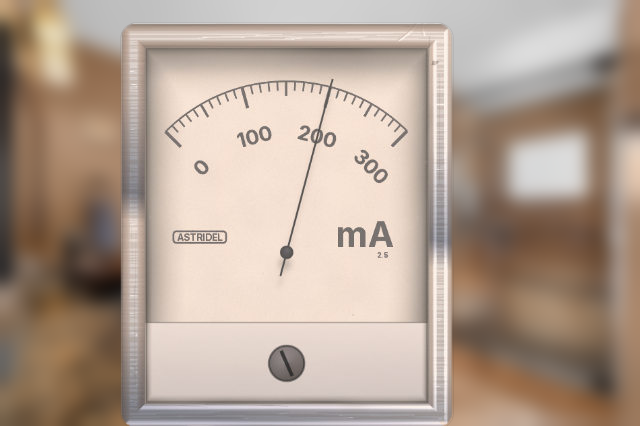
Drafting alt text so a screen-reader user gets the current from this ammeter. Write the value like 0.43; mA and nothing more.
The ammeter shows 200; mA
